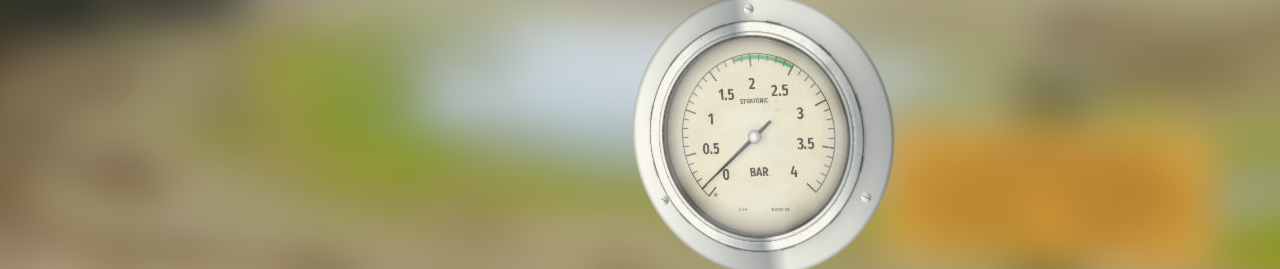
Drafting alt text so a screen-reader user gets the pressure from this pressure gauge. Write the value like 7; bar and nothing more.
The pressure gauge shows 0.1; bar
